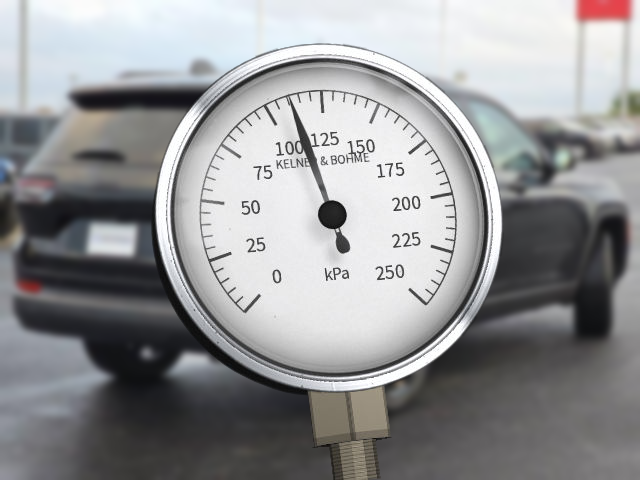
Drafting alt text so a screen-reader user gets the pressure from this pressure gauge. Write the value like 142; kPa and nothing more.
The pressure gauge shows 110; kPa
